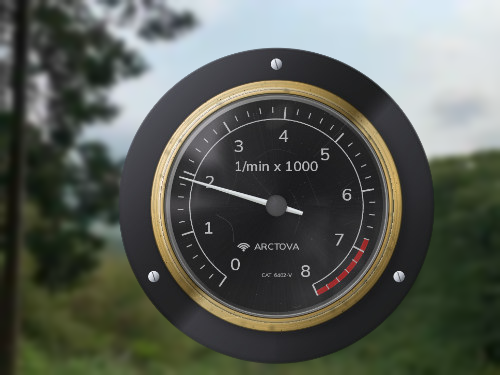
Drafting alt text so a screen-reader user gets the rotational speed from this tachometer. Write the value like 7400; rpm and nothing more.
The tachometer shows 1900; rpm
